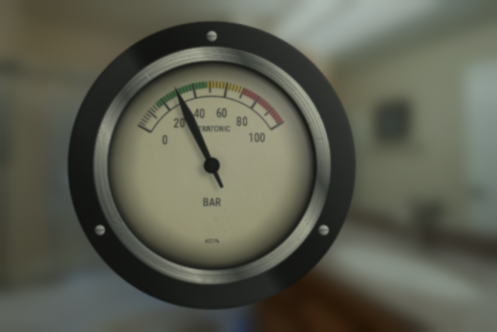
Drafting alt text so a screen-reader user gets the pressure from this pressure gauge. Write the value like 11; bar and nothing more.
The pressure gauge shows 30; bar
